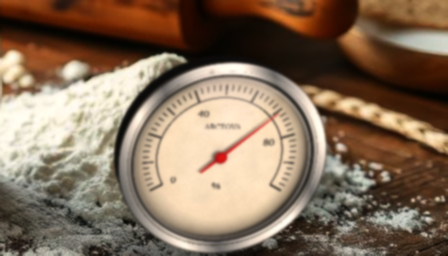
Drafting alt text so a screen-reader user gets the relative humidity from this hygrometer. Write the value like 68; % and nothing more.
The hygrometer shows 70; %
